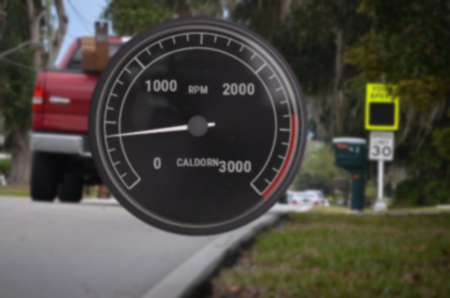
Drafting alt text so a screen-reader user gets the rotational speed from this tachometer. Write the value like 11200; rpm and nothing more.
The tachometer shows 400; rpm
